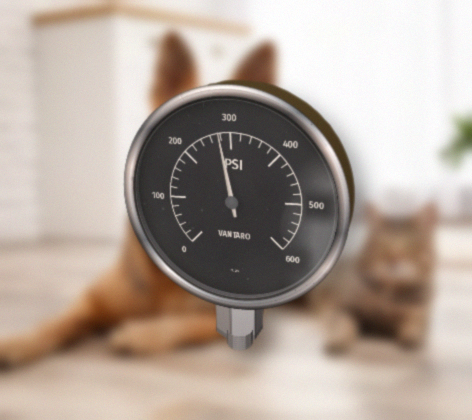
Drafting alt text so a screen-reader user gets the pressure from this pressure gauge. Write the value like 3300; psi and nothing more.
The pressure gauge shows 280; psi
